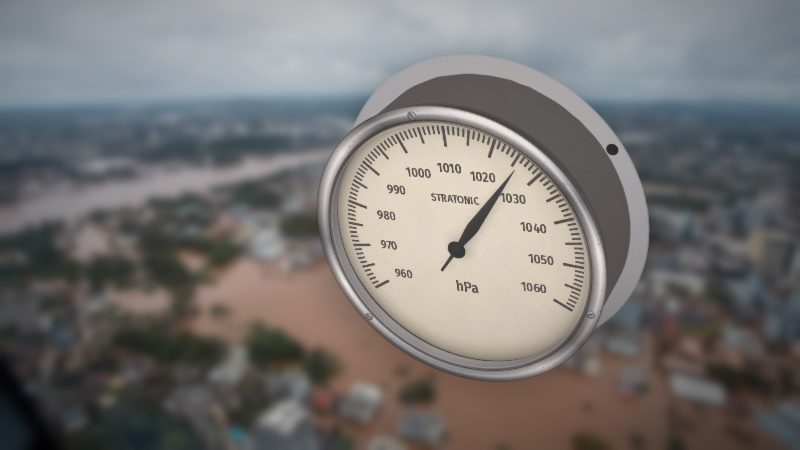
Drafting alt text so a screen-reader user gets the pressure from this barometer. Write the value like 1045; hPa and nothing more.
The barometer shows 1026; hPa
